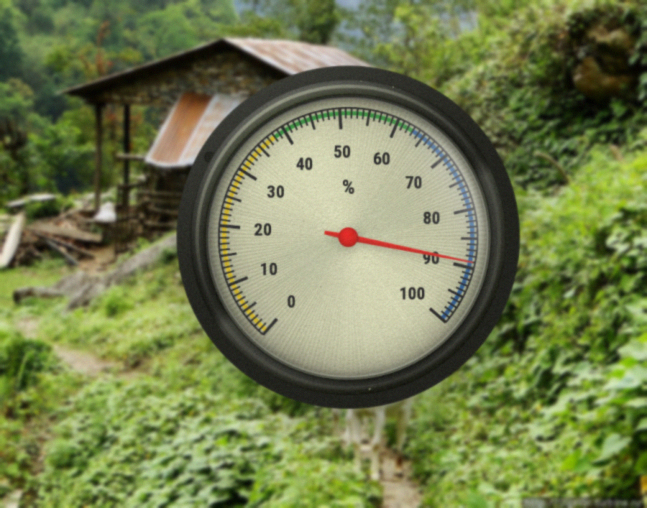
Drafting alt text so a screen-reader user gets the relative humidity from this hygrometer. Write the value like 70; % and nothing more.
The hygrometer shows 89; %
